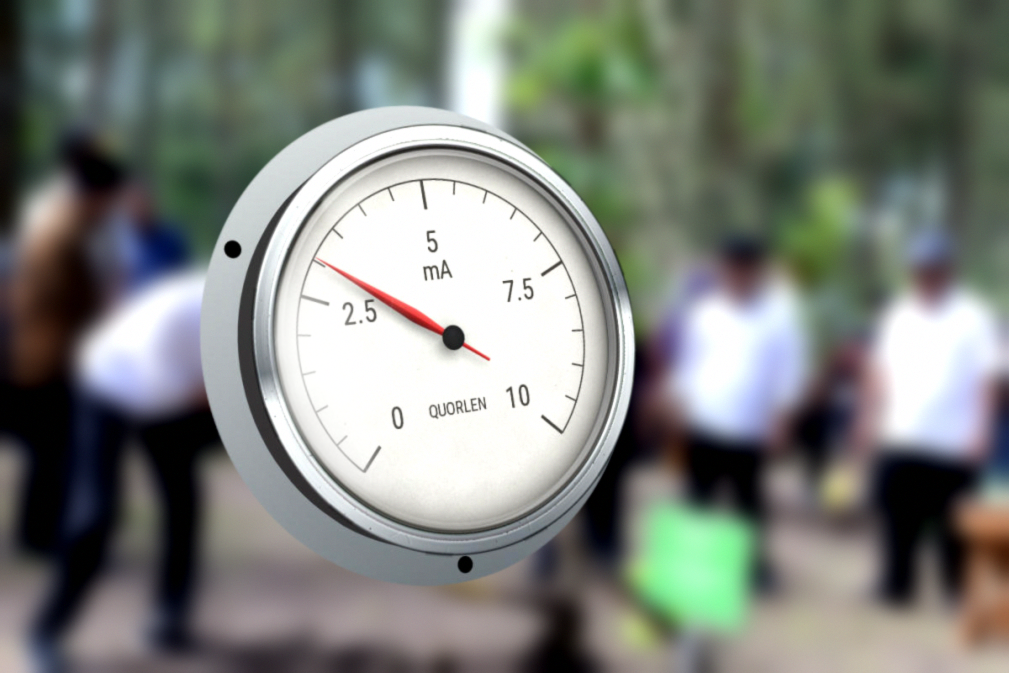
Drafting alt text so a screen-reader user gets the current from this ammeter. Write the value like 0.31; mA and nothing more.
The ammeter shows 3; mA
